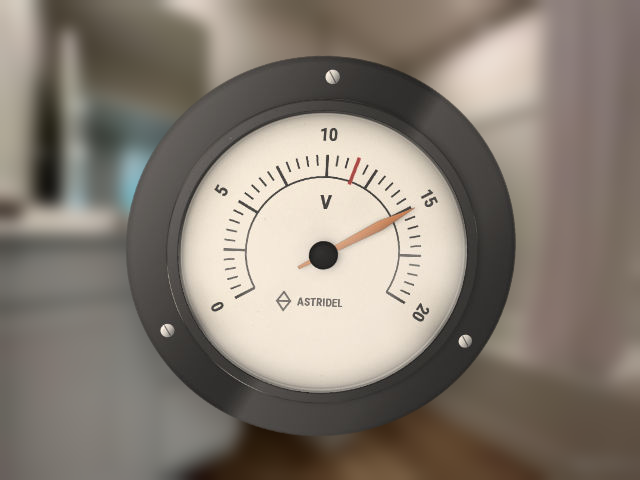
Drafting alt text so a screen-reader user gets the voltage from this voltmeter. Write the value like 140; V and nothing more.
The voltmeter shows 15; V
